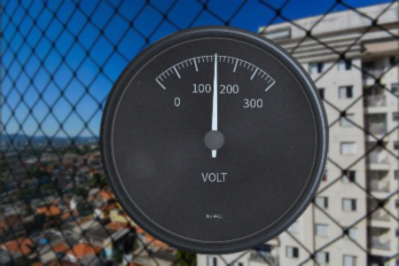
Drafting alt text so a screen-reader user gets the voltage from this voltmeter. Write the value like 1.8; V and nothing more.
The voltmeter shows 150; V
